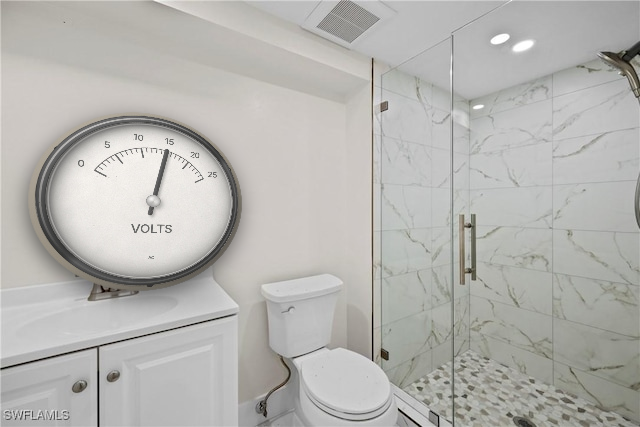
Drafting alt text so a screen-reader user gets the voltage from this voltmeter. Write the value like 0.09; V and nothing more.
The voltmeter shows 15; V
